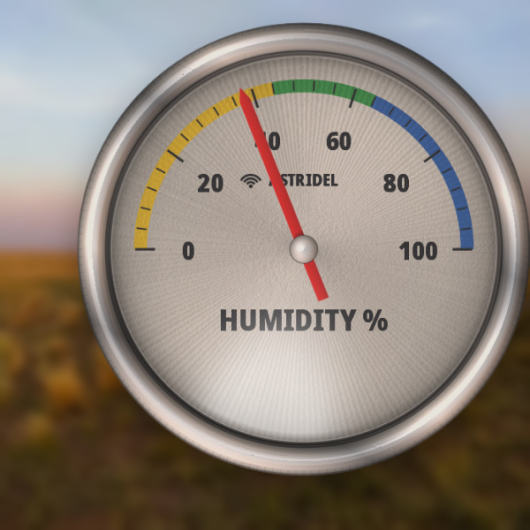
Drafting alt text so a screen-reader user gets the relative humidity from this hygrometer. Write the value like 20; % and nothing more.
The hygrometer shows 38; %
